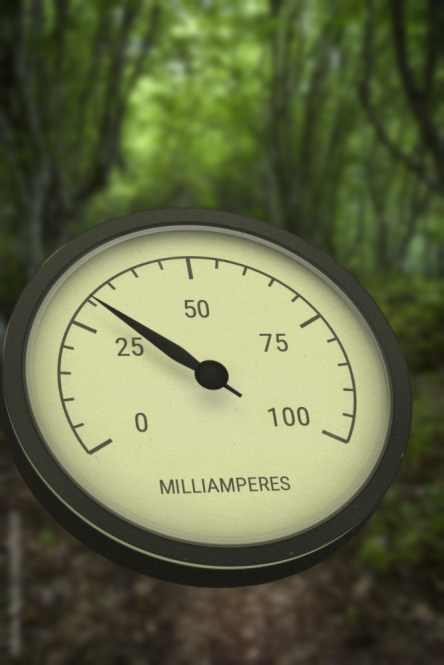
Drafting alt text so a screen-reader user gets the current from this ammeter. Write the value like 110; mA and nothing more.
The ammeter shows 30; mA
